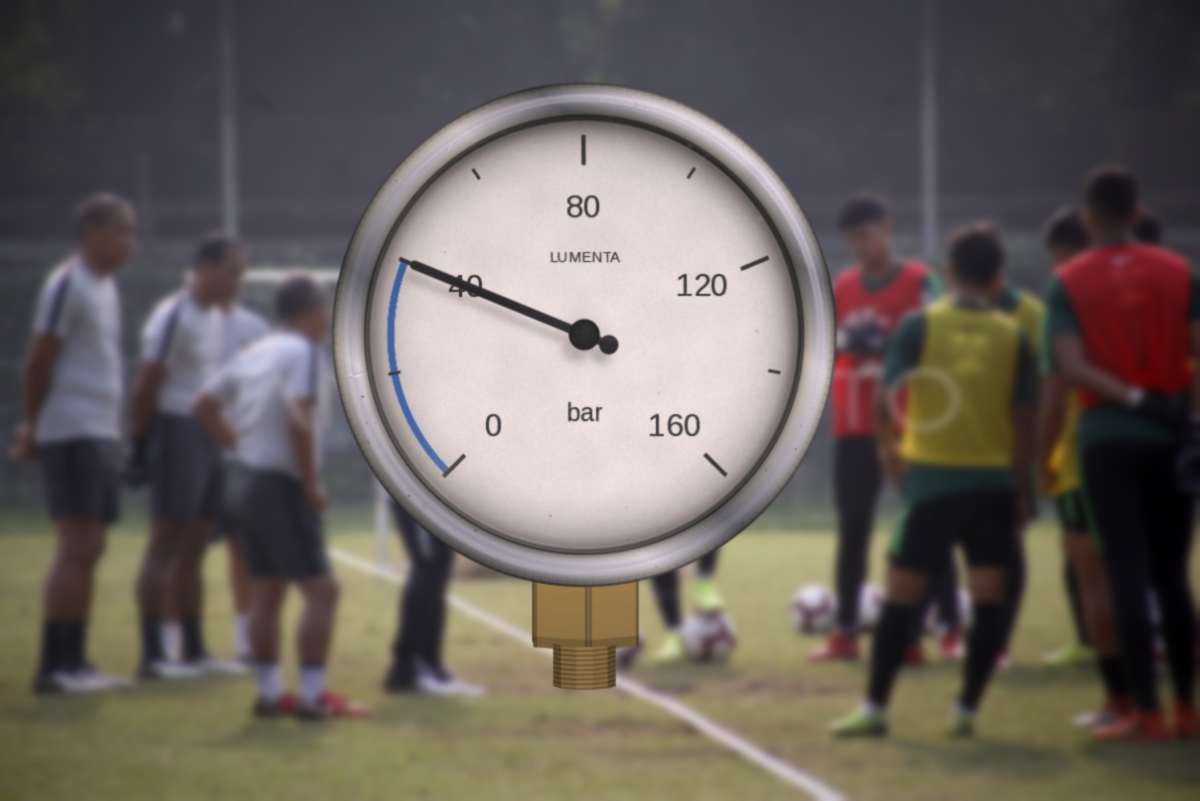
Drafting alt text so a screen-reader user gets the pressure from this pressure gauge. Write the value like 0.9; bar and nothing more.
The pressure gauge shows 40; bar
